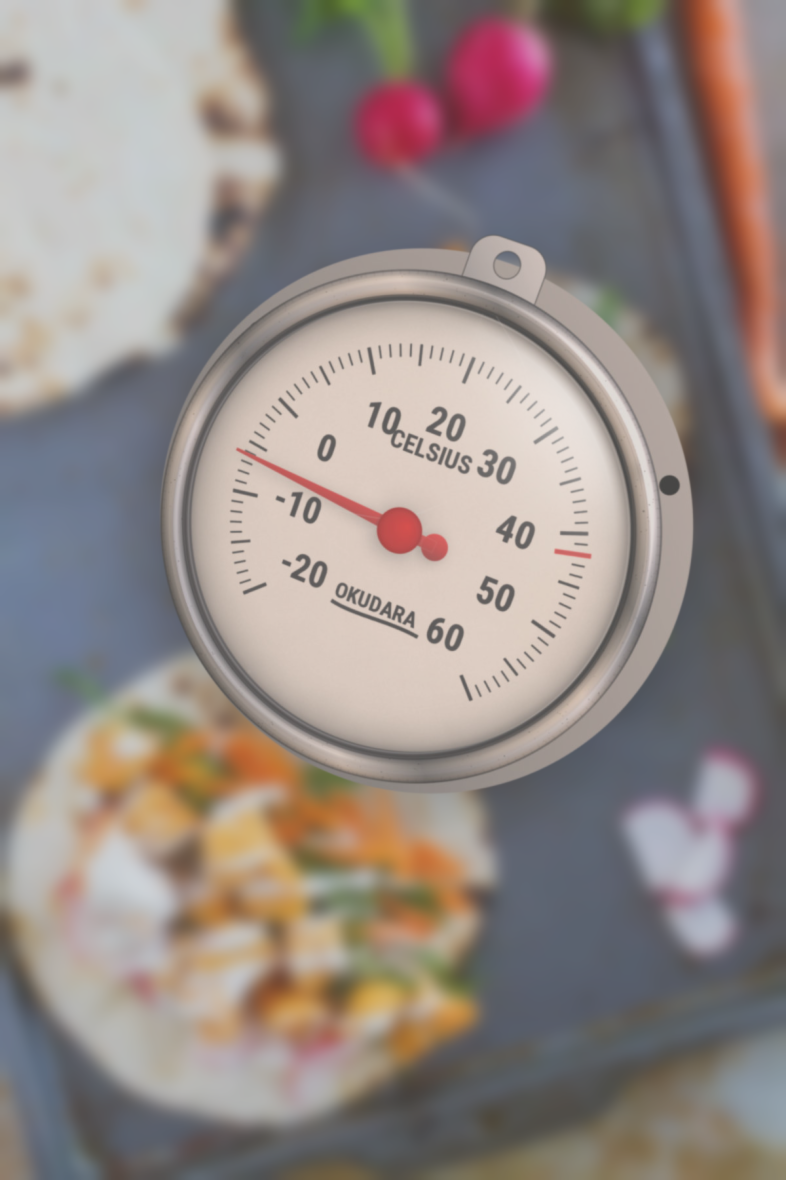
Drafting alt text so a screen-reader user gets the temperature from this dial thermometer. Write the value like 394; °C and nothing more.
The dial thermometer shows -6; °C
